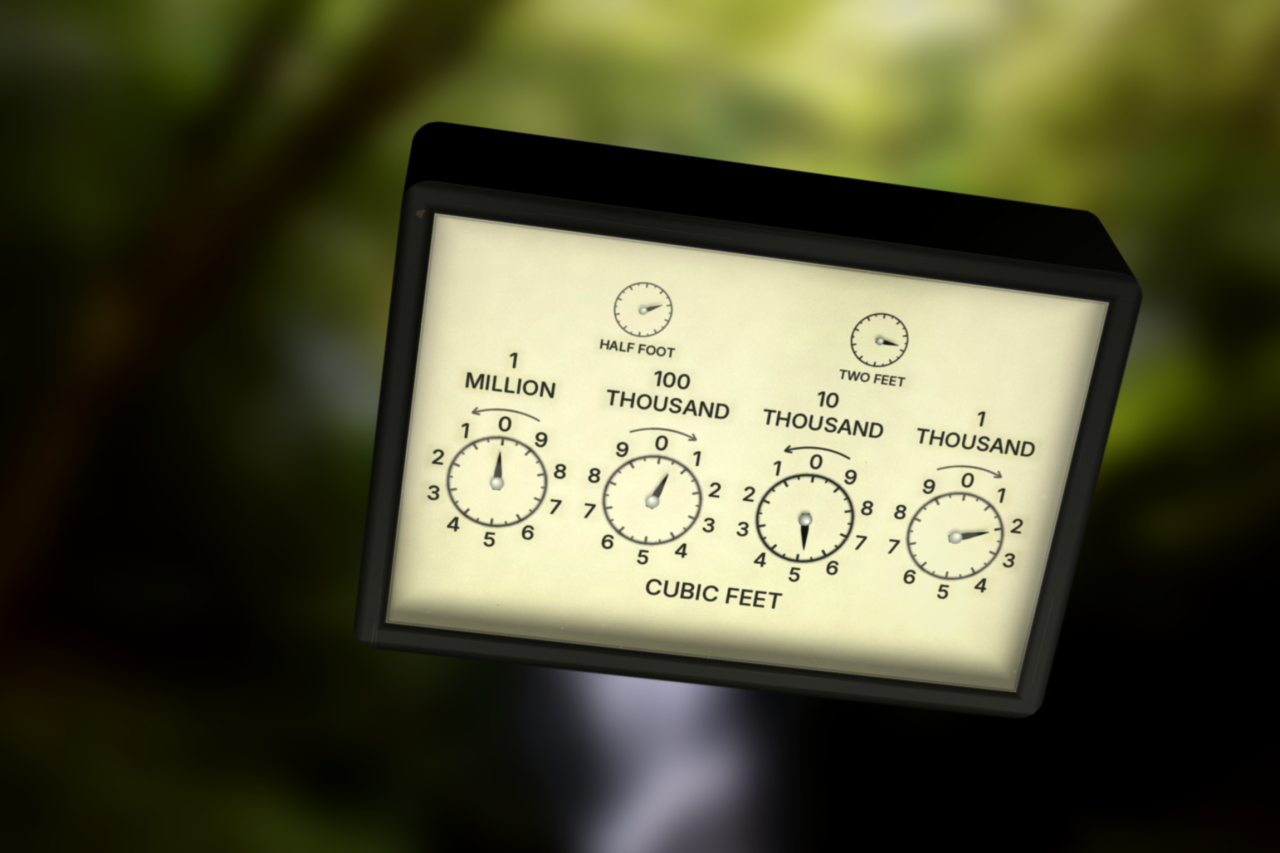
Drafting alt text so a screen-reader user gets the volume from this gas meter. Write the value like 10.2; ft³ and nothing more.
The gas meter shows 5200; ft³
